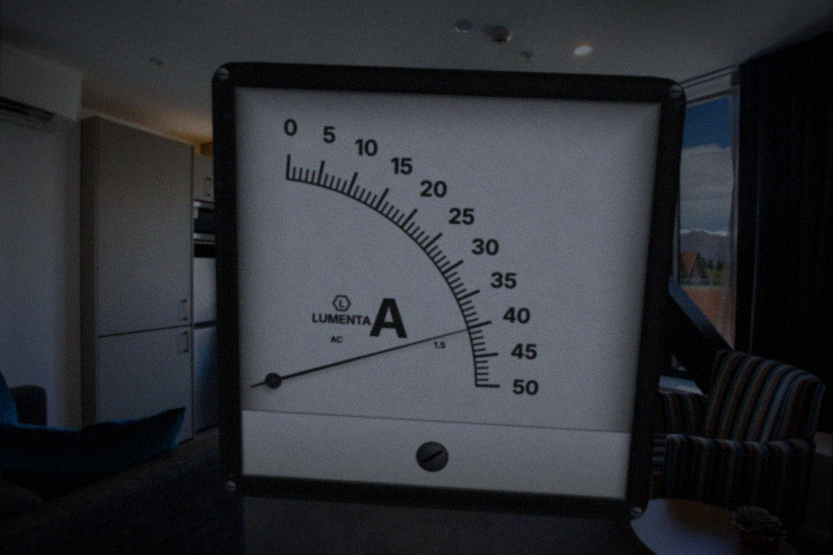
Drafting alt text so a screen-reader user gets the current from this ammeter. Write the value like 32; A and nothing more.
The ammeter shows 40; A
